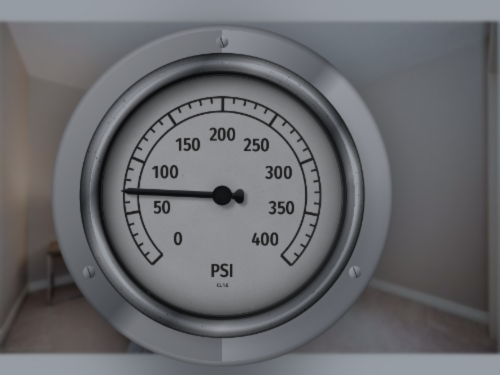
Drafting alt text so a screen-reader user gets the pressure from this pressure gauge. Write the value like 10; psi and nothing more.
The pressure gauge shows 70; psi
